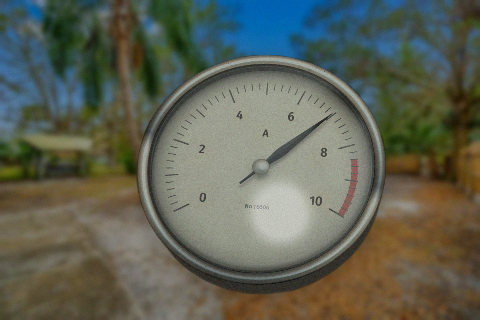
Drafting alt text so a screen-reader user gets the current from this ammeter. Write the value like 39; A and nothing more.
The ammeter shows 7; A
